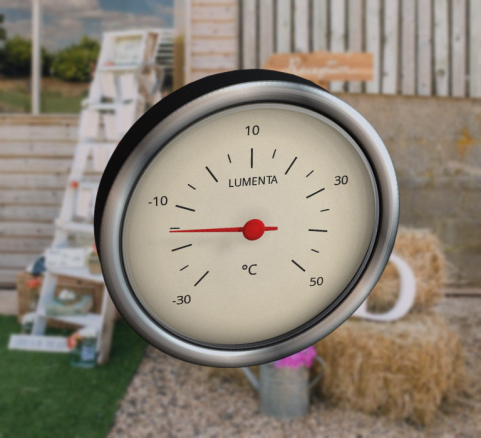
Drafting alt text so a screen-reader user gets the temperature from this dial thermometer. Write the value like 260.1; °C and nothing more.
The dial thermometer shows -15; °C
